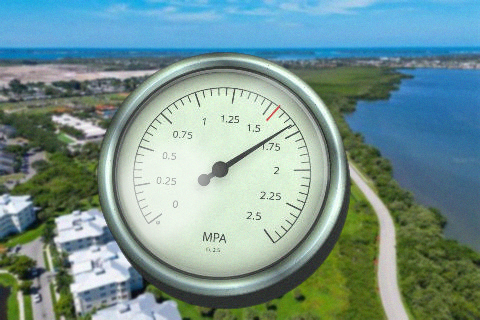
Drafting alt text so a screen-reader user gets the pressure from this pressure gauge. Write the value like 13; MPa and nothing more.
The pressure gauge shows 1.7; MPa
